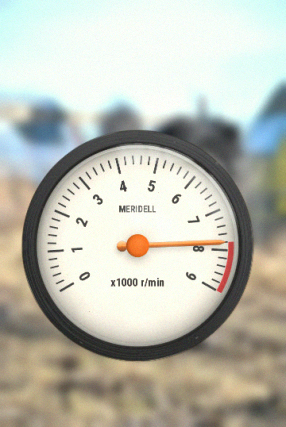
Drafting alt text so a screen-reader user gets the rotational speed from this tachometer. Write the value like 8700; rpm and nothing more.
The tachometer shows 7800; rpm
